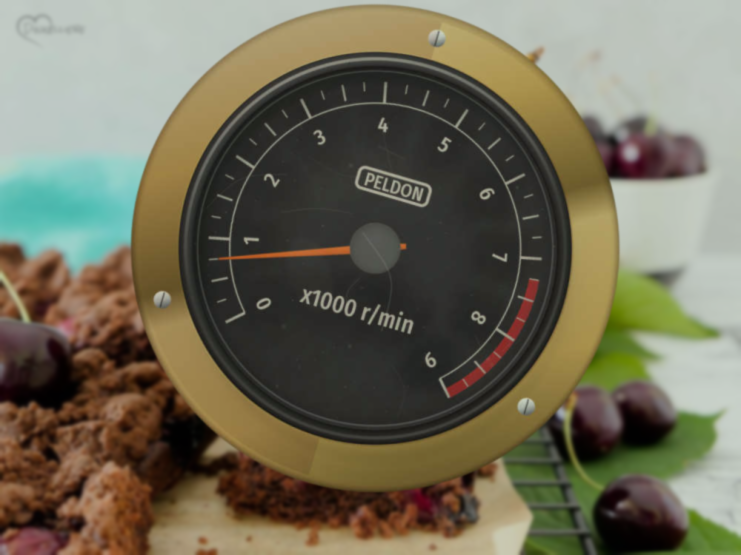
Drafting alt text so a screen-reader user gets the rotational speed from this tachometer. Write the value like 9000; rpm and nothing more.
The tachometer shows 750; rpm
